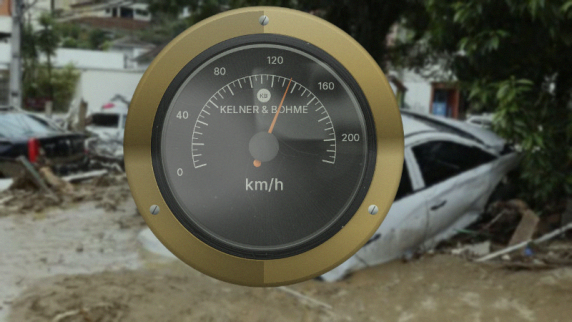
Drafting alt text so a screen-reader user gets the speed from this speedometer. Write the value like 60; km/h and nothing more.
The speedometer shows 135; km/h
